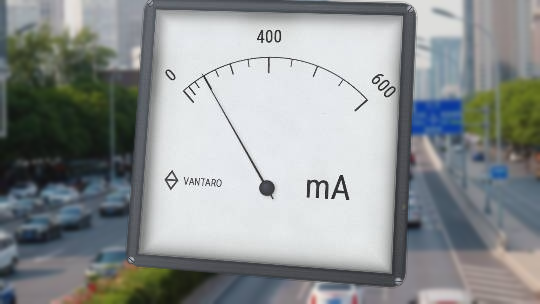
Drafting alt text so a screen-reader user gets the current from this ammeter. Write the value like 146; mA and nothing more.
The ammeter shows 200; mA
